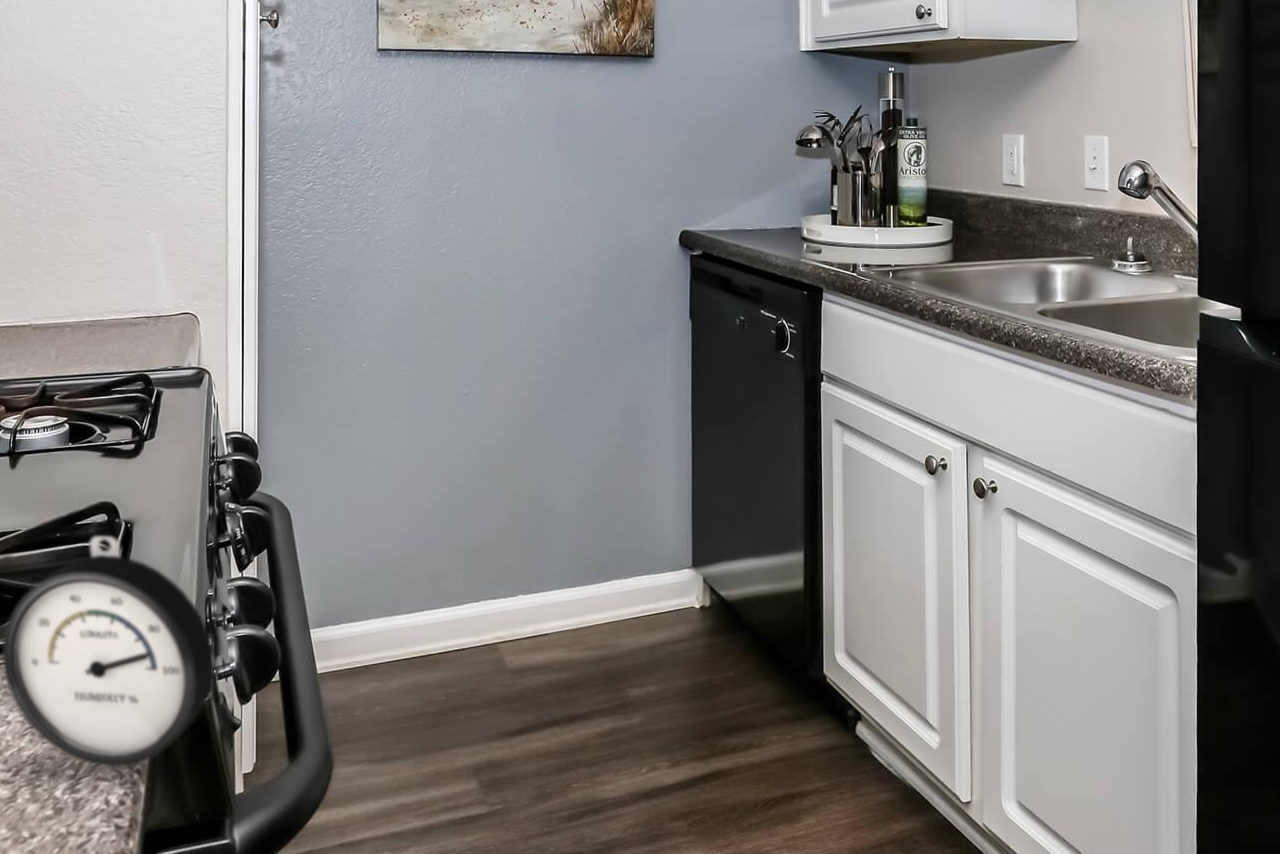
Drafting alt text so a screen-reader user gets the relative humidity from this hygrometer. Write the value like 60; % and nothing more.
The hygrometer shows 90; %
